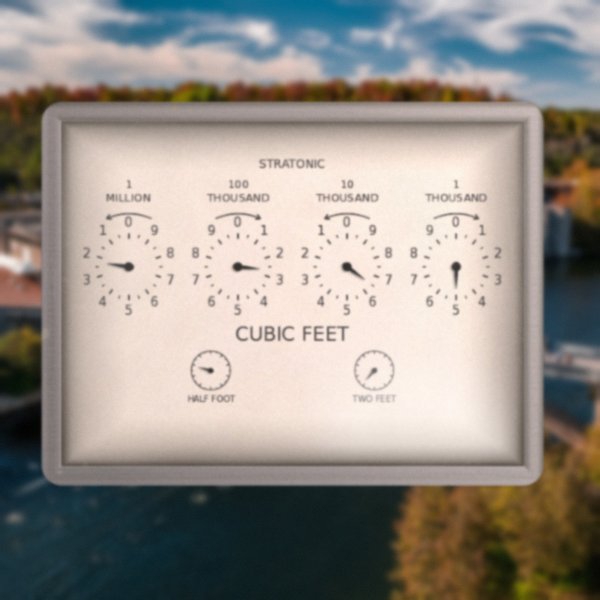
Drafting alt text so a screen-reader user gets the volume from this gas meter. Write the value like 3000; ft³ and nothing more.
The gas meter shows 226500; ft³
